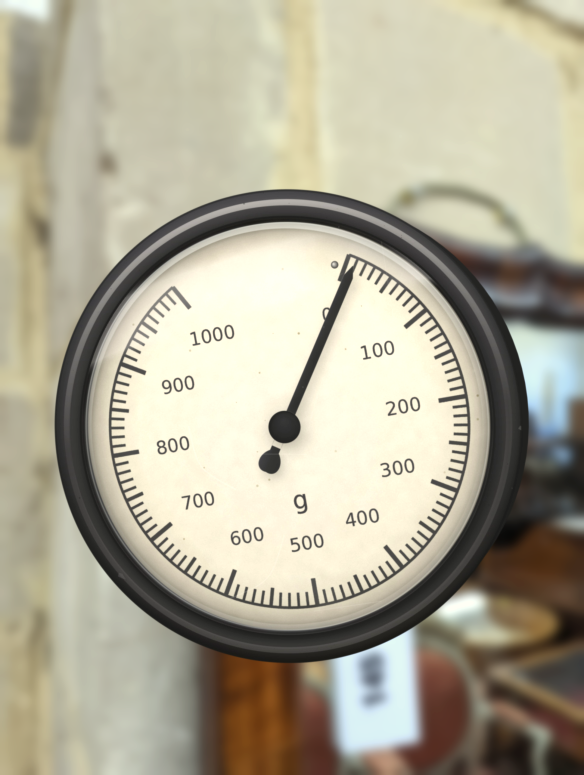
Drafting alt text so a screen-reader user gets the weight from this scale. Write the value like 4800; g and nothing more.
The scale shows 10; g
